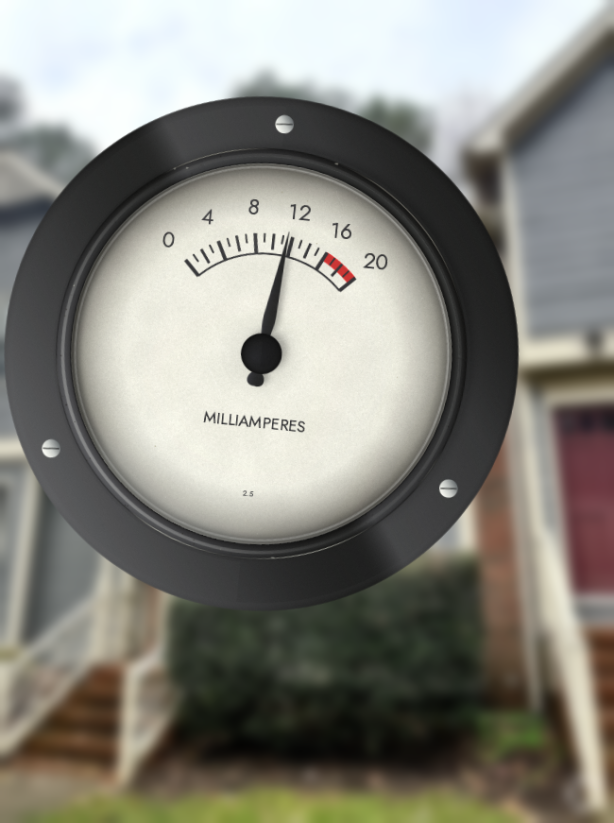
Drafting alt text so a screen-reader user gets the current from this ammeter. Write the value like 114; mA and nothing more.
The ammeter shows 11.5; mA
